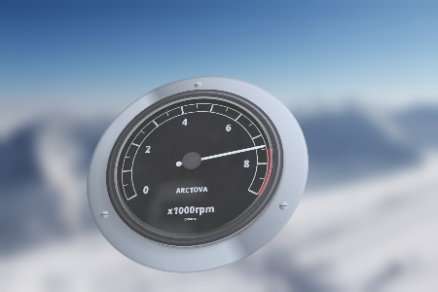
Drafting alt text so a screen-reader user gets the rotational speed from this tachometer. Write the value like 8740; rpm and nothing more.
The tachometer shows 7500; rpm
